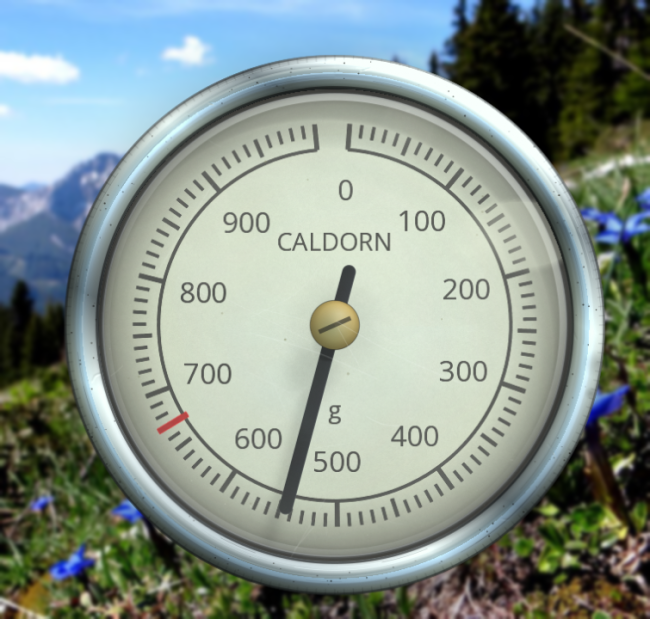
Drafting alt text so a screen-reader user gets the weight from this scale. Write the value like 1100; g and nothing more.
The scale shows 545; g
